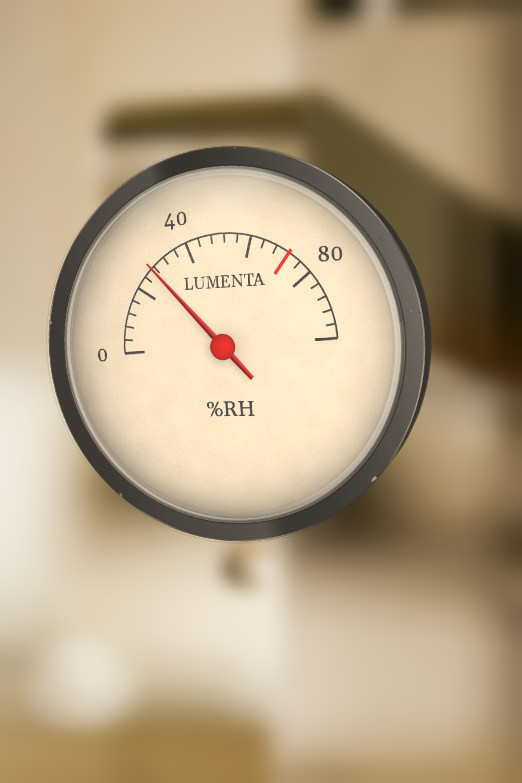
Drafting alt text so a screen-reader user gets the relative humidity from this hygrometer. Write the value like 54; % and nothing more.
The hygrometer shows 28; %
